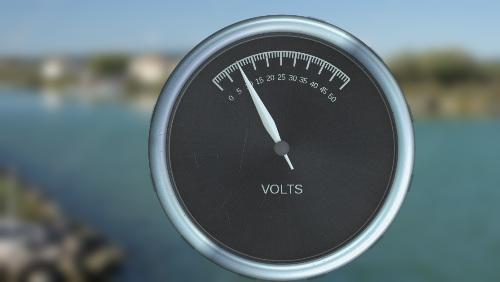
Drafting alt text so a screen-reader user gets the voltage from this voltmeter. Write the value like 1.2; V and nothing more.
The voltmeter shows 10; V
